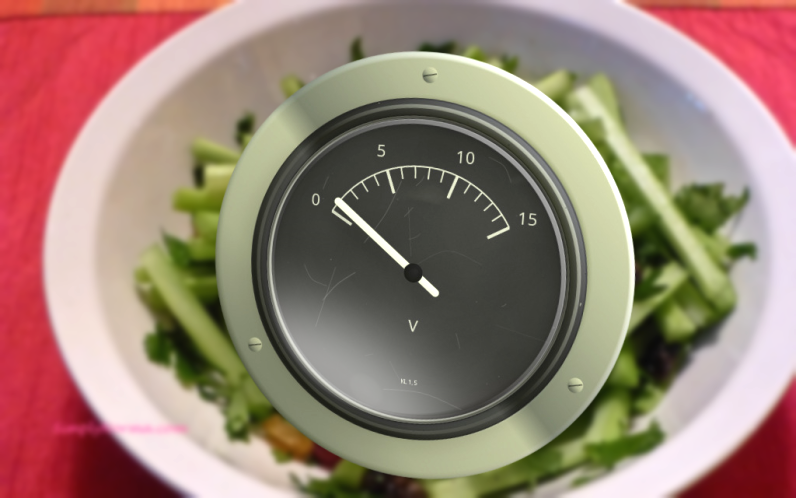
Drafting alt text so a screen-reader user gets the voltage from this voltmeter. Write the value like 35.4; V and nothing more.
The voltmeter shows 1; V
